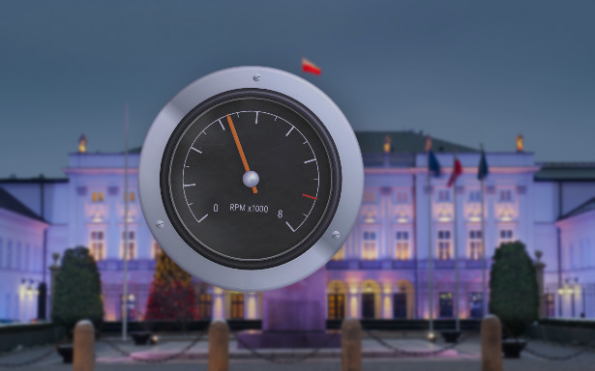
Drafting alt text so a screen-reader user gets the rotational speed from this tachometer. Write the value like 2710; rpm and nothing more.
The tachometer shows 3250; rpm
